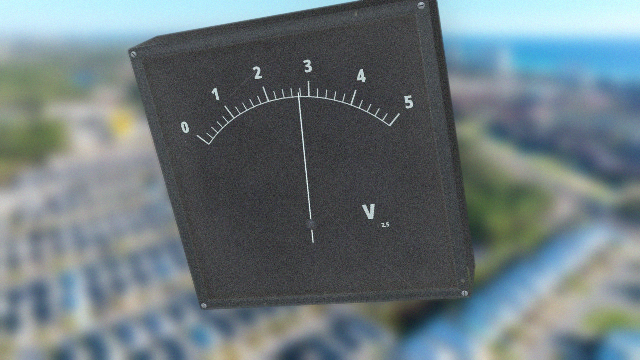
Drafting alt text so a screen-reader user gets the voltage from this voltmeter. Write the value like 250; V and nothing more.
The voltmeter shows 2.8; V
